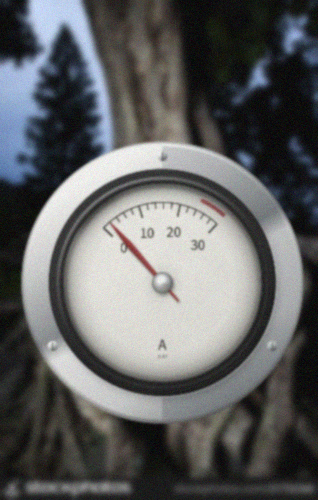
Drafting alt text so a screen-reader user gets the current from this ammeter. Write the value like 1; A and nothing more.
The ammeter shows 2; A
